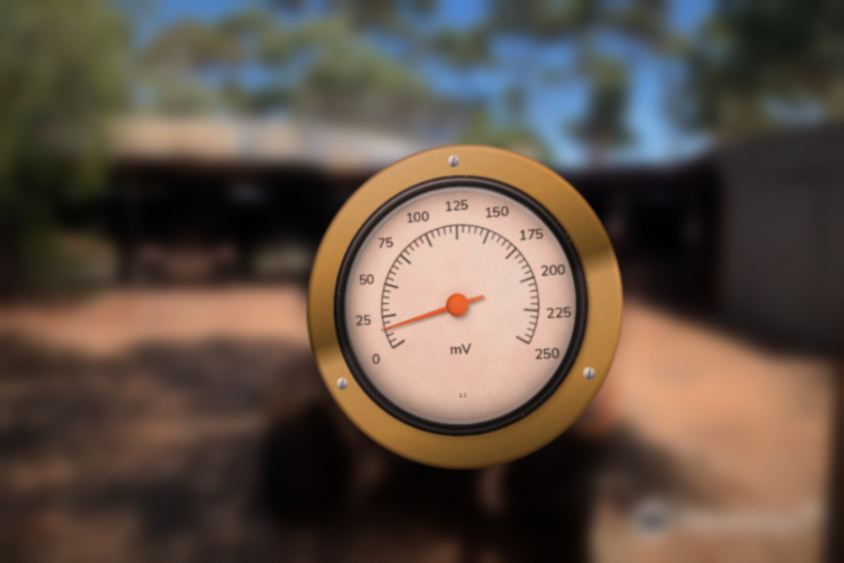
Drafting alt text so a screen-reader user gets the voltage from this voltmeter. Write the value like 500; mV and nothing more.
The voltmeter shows 15; mV
